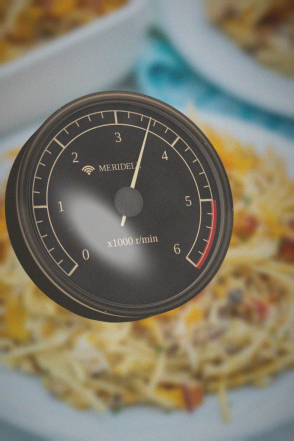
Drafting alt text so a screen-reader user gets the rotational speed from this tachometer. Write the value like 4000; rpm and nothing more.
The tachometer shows 3500; rpm
